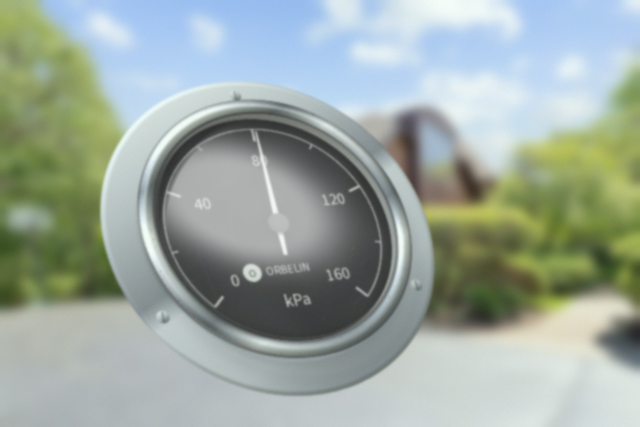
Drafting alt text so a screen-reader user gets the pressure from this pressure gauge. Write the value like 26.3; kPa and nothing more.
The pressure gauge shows 80; kPa
